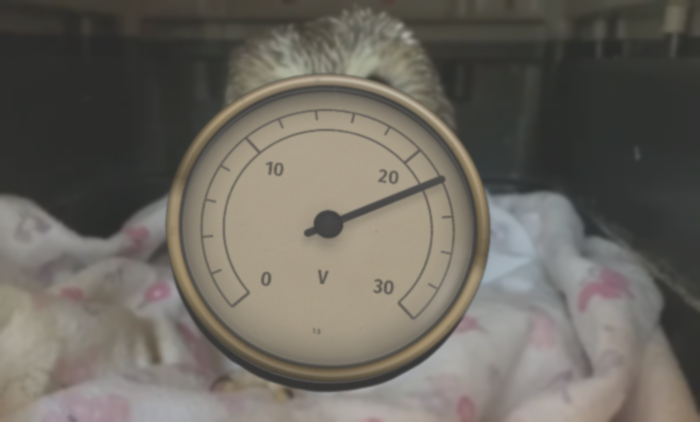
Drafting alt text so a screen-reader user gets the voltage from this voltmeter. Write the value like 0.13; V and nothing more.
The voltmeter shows 22; V
